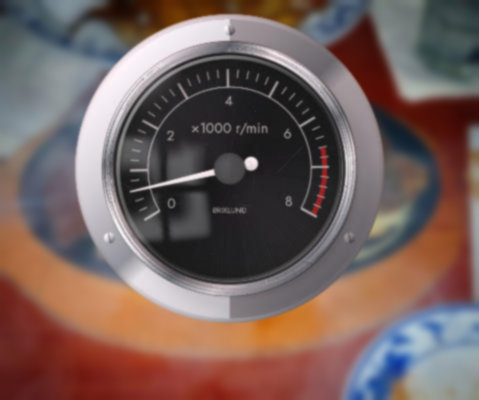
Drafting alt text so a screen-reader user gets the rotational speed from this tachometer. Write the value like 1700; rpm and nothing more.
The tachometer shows 600; rpm
